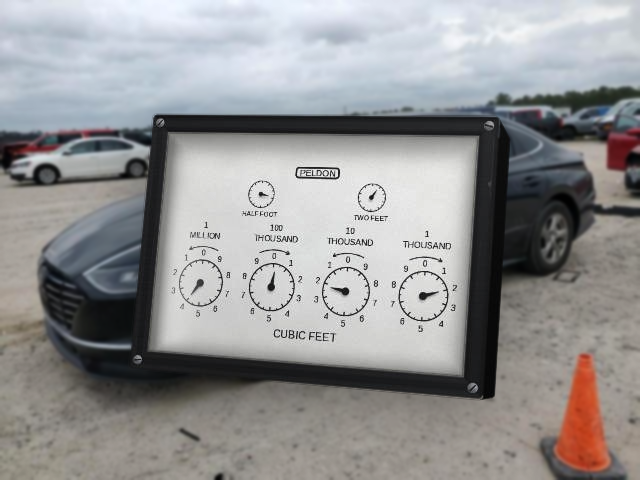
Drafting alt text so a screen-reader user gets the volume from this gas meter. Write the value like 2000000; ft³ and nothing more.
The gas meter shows 402200; ft³
